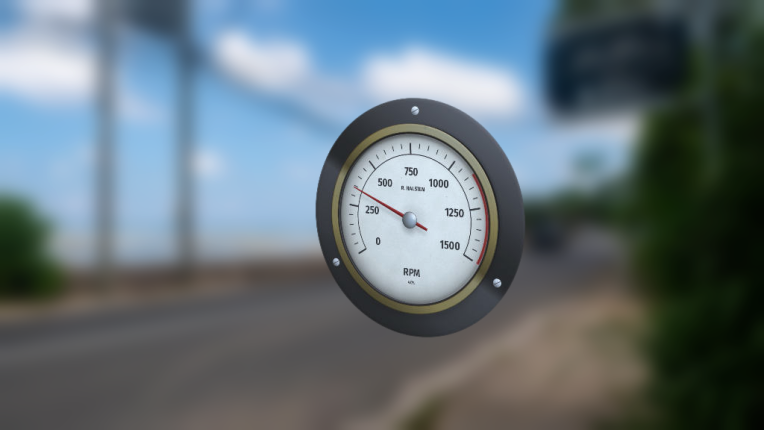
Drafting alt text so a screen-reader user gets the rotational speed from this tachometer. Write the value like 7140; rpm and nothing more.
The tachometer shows 350; rpm
